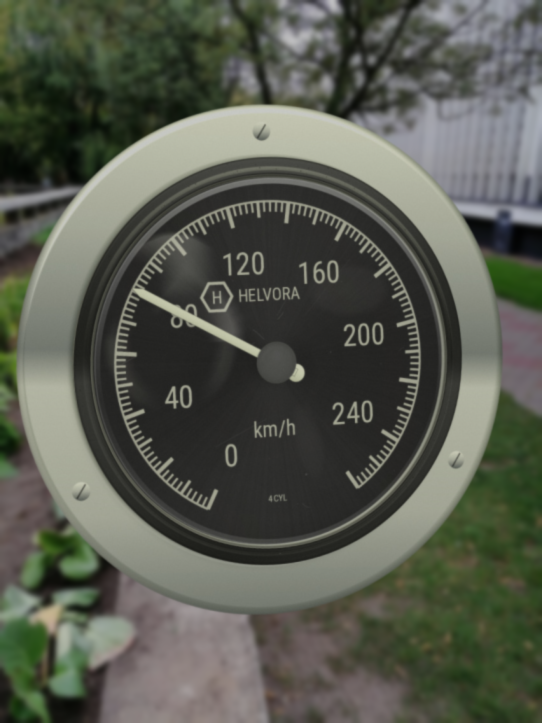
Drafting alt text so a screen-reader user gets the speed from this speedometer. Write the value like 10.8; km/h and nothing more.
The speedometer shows 80; km/h
